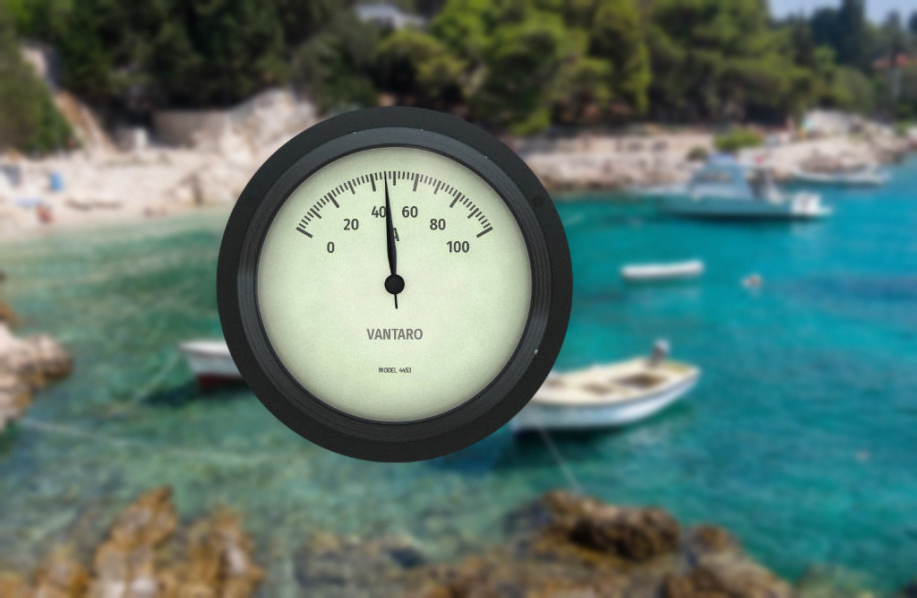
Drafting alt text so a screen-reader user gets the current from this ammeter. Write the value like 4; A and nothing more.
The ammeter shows 46; A
